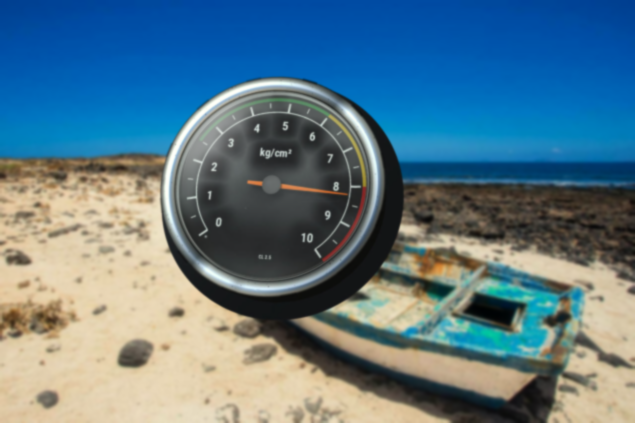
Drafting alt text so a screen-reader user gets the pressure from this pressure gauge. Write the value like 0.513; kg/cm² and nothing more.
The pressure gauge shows 8.25; kg/cm²
